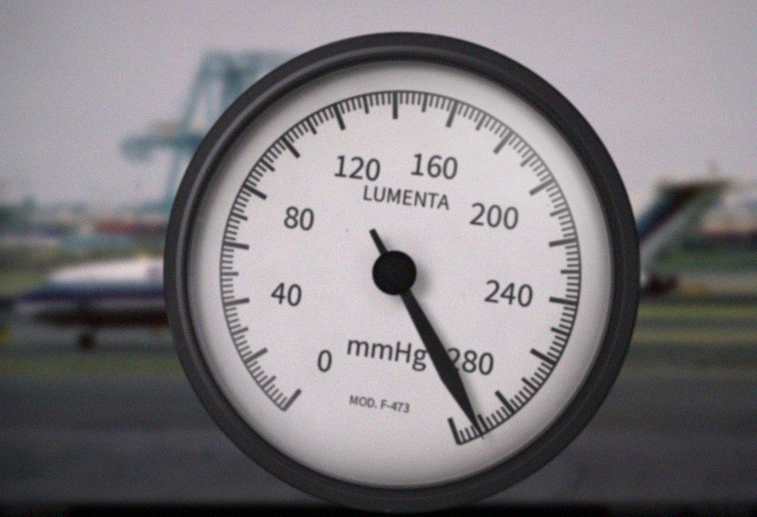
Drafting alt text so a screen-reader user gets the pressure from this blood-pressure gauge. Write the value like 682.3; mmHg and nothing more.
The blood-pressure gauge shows 292; mmHg
